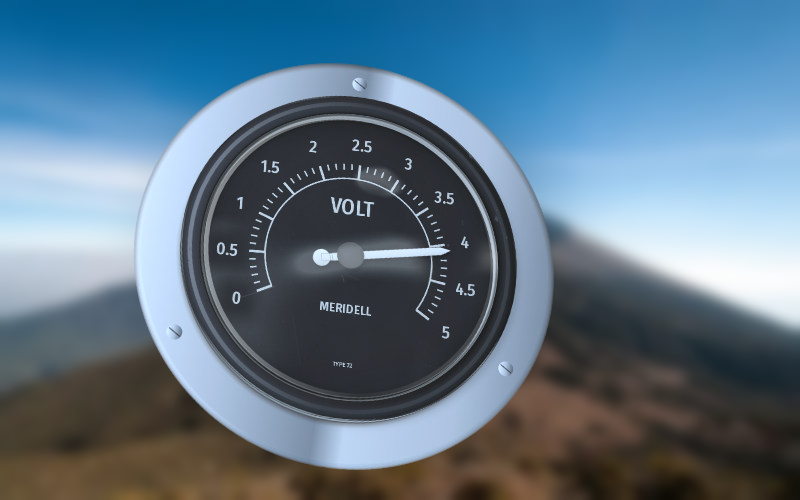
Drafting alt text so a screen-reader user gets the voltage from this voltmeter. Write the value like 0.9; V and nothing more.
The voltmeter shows 4.1; V
